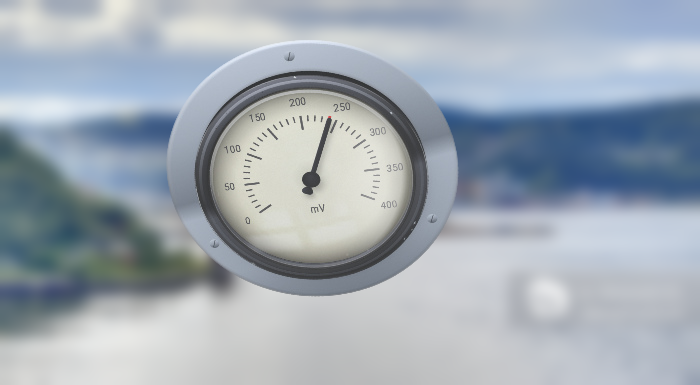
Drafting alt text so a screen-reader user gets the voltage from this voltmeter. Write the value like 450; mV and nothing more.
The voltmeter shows 240; mV
